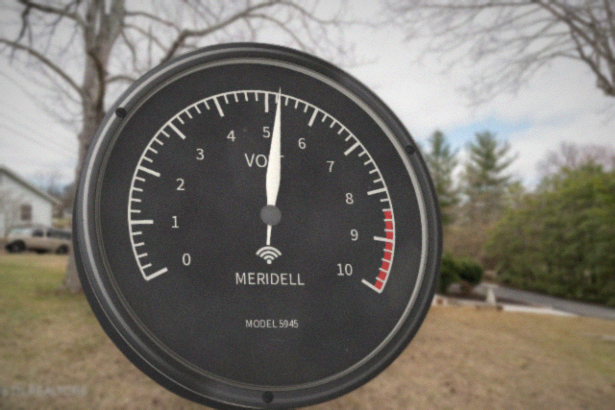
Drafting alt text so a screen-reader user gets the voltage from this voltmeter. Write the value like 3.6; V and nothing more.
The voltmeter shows 5.2; V
